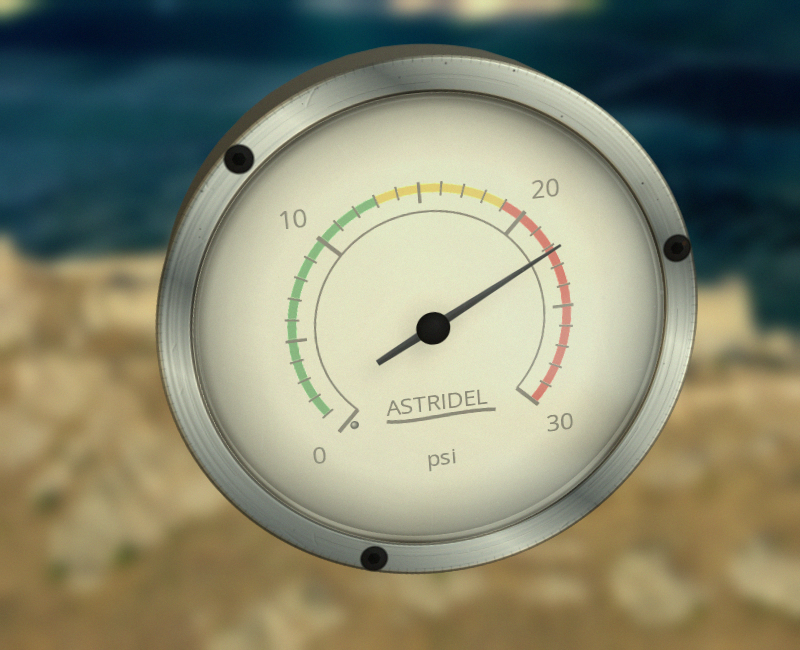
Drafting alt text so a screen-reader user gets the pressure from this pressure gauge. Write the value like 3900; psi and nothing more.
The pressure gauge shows 22; psi
